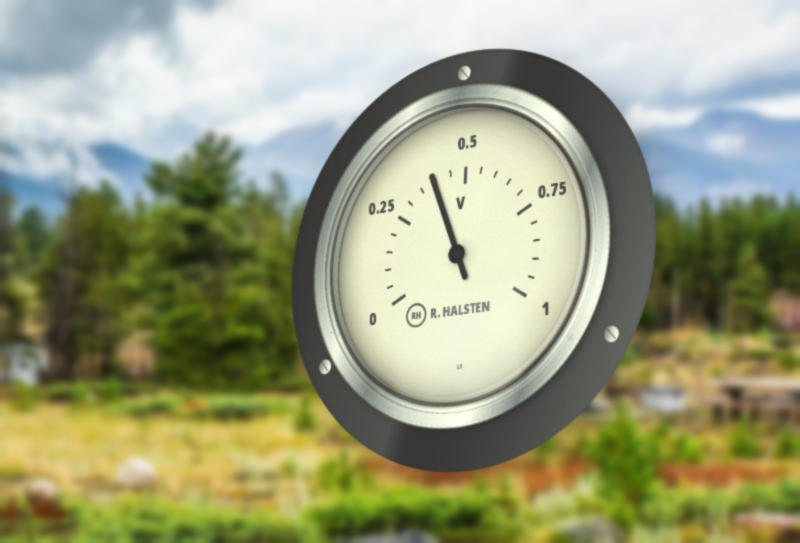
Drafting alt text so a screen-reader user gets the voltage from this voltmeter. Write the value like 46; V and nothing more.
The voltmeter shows 0.4; V
